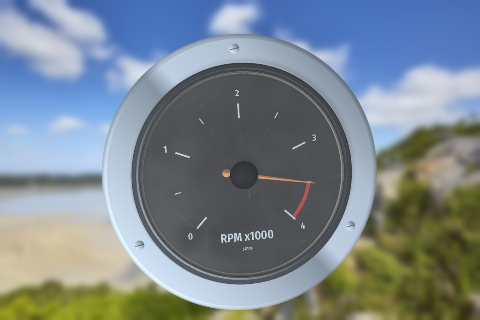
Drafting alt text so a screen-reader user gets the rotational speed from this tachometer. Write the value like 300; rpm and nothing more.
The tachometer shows 3500; rpm
